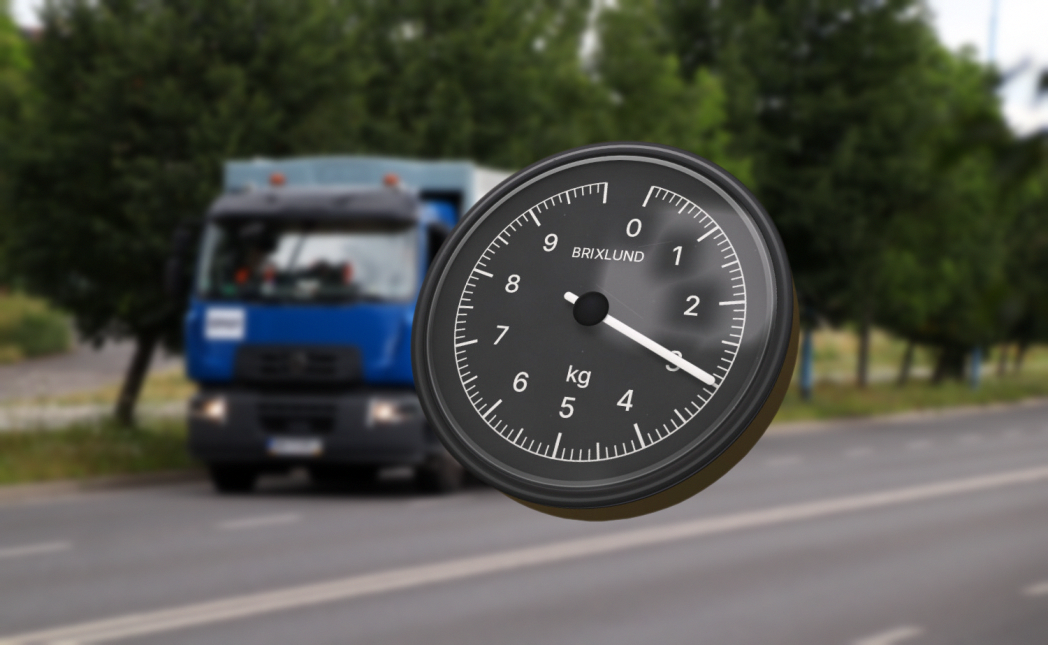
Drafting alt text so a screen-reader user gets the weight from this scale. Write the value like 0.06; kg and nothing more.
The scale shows 3; kg
